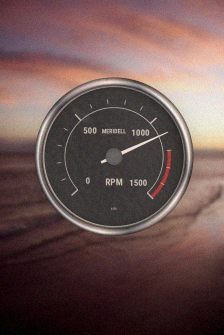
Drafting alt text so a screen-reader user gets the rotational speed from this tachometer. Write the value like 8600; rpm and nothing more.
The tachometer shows 1100; rpm
